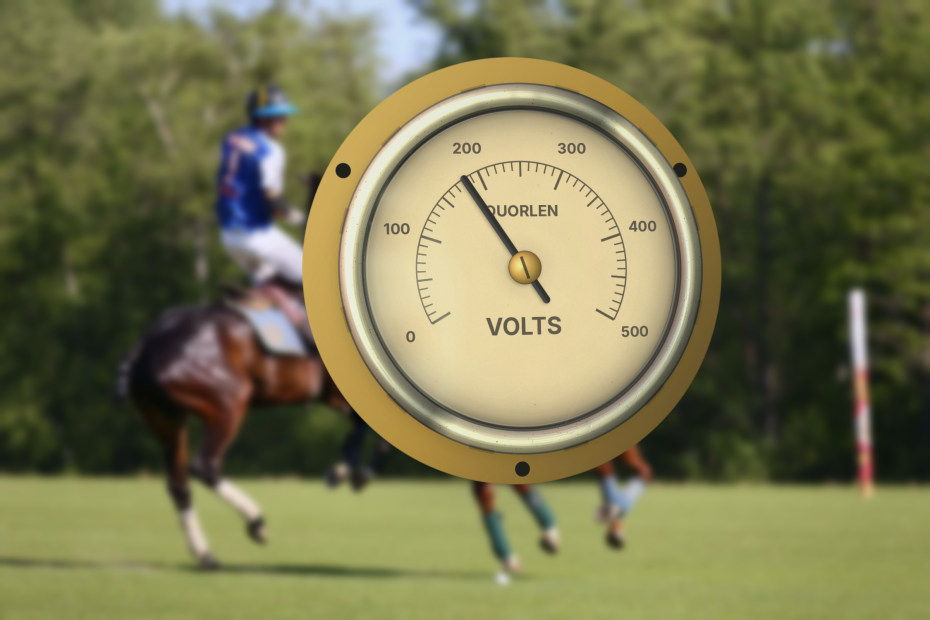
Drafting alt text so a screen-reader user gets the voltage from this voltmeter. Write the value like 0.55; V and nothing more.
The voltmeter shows 180; V
